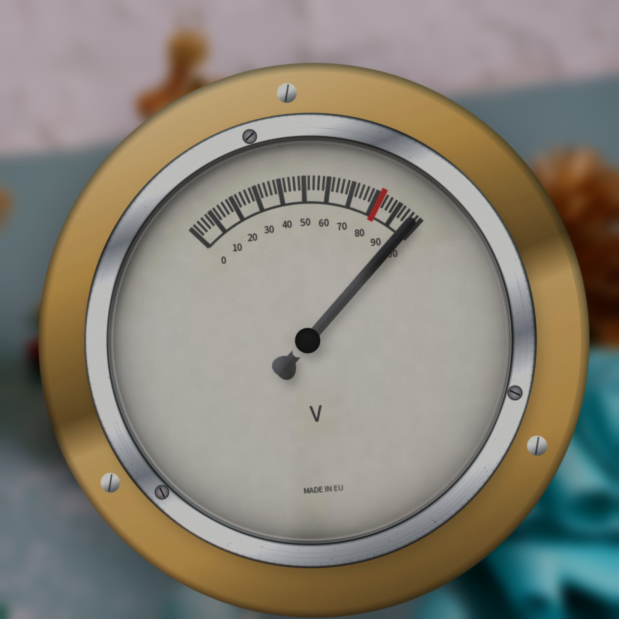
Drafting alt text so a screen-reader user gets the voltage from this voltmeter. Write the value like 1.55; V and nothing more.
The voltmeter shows 98; V
